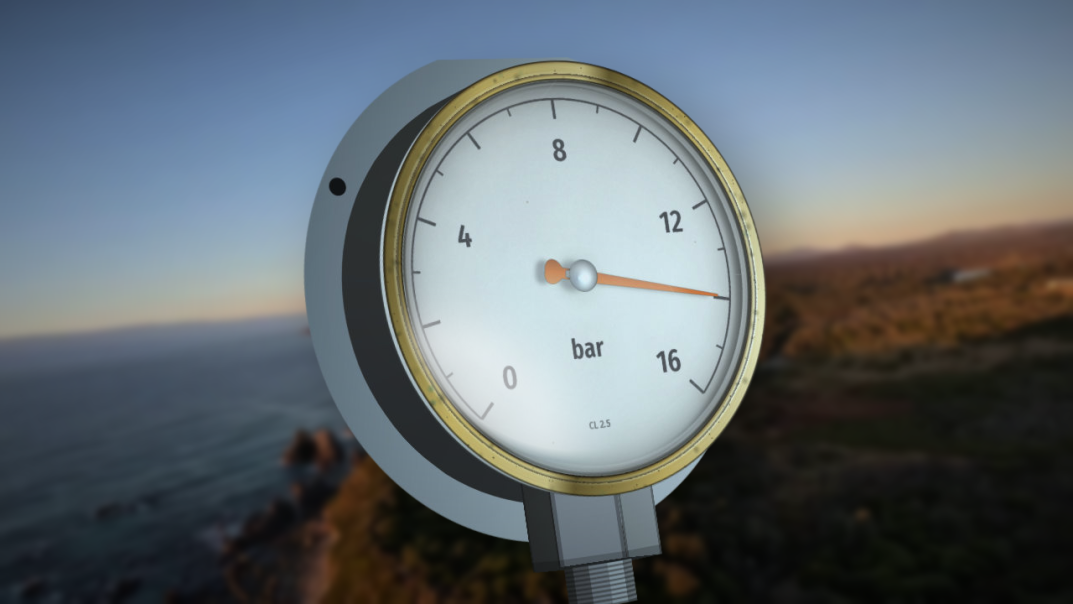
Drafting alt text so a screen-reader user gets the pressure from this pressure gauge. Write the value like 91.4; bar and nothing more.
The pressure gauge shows 14; bar
